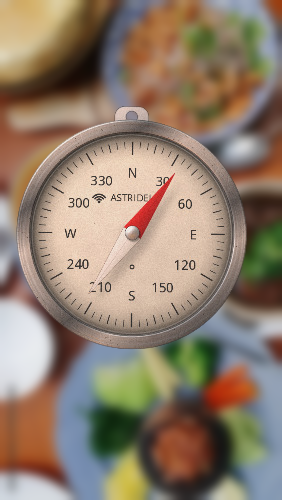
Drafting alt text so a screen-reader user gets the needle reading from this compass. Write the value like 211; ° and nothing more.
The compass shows 35; °
